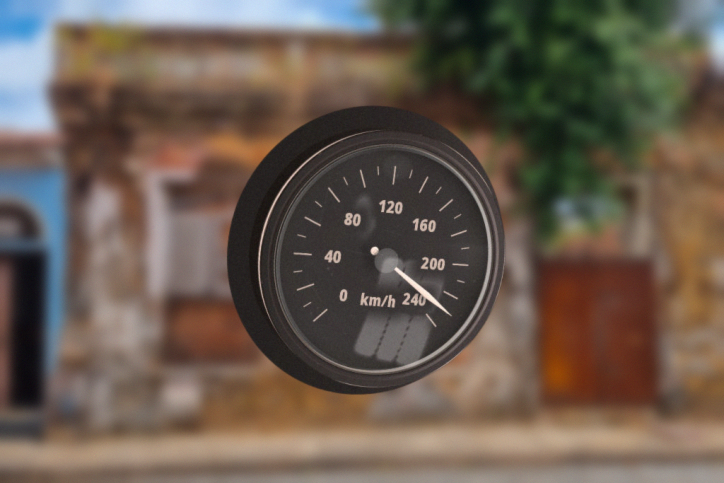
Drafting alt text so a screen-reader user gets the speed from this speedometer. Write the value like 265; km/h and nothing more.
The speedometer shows 230; km/h
